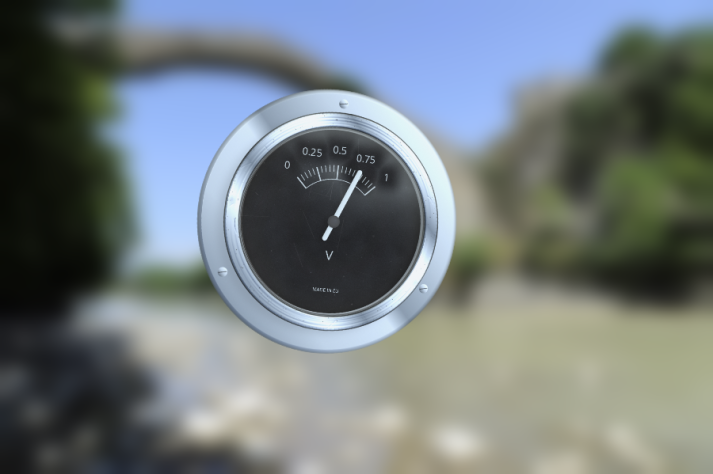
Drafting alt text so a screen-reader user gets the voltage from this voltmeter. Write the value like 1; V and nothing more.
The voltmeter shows 0.75; V
